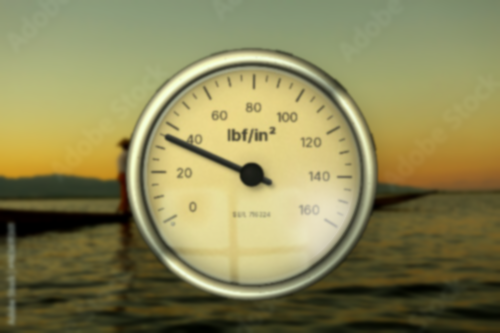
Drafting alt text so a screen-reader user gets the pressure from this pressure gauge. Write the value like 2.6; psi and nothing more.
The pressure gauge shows 35; psi
